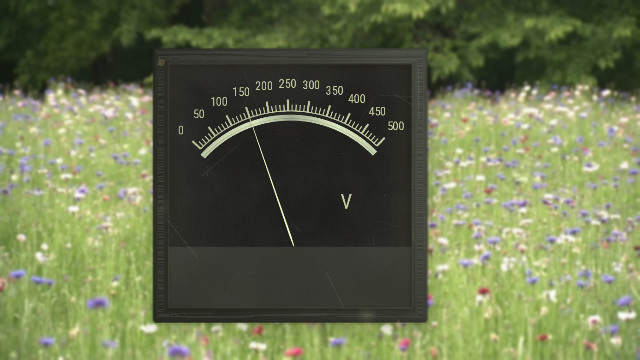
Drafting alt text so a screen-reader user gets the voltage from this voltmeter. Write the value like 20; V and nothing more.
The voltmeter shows 150; V
